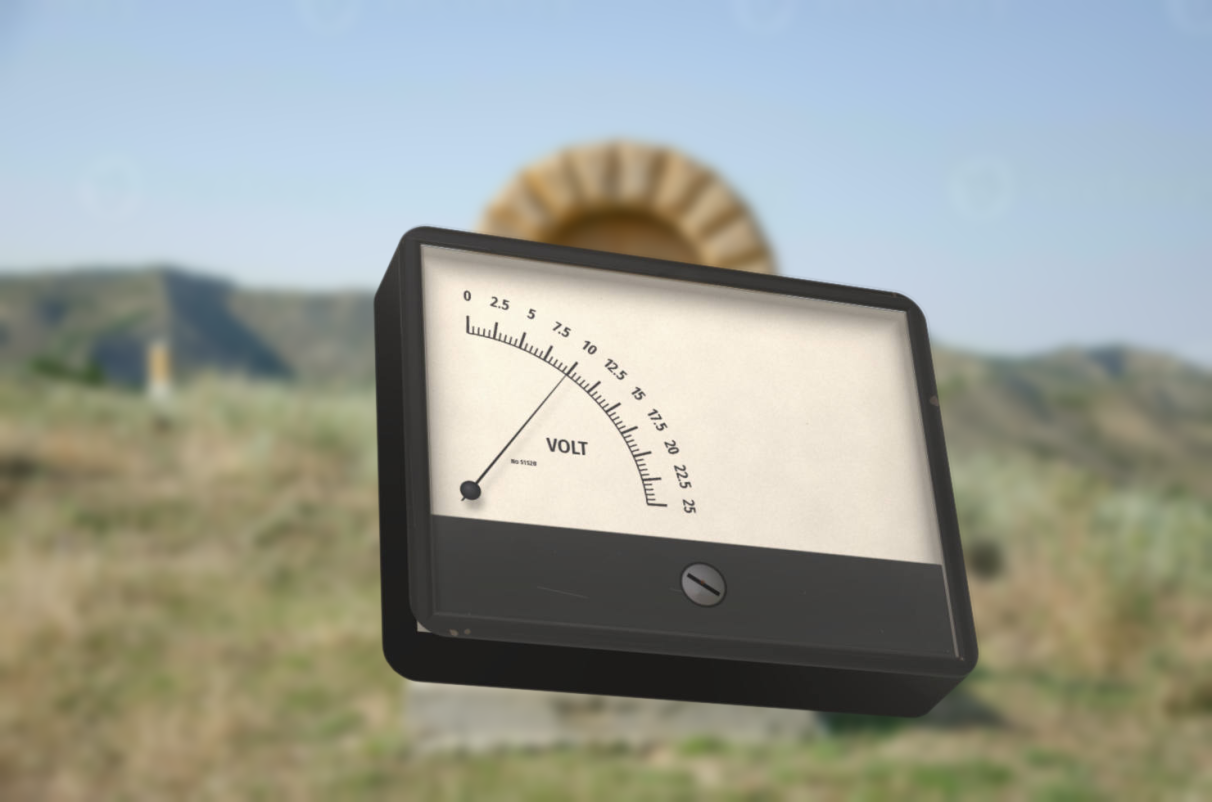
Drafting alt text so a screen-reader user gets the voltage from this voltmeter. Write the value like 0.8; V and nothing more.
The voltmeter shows 10; V
